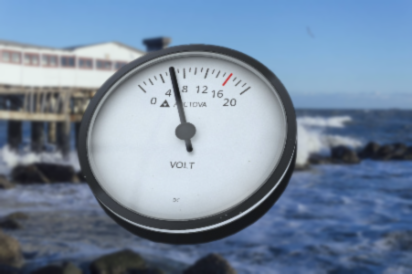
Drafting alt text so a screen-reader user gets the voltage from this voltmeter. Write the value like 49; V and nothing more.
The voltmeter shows 6; V
